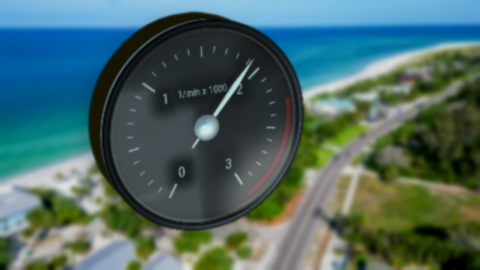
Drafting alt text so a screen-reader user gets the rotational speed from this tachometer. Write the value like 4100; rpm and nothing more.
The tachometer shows 1900; rpm
